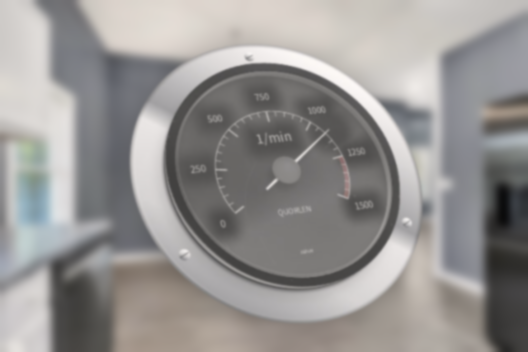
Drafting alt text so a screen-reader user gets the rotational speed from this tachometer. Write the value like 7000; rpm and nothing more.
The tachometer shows 1100; rpm
